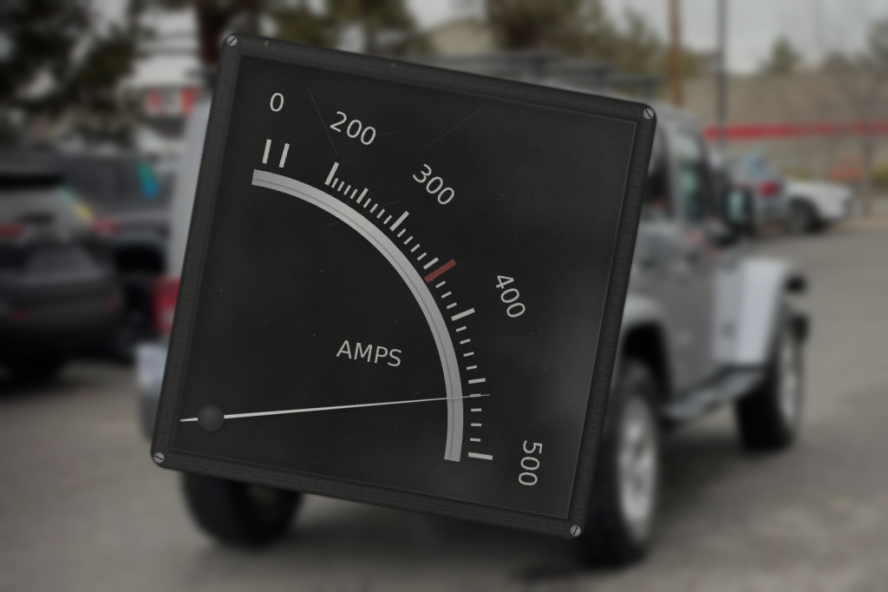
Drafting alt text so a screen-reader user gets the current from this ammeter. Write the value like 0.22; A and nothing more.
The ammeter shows 460; A
